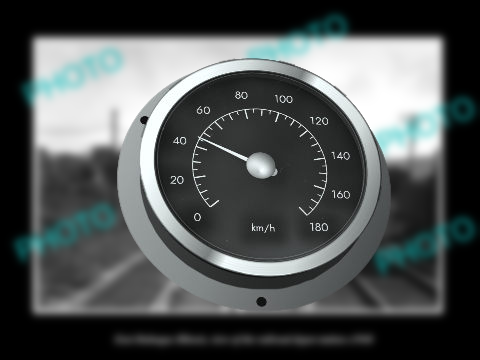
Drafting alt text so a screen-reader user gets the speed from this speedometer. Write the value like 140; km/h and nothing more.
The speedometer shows 45; km/h
